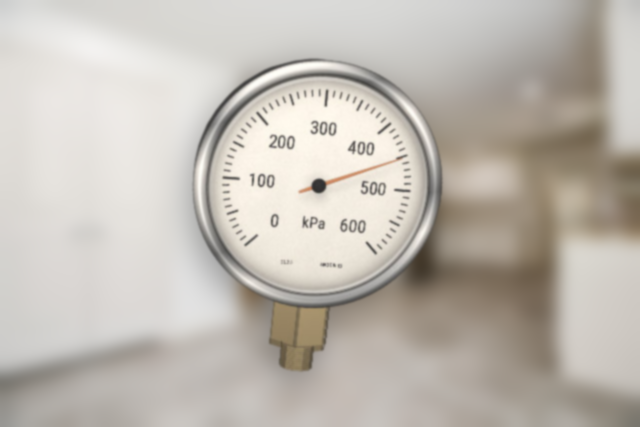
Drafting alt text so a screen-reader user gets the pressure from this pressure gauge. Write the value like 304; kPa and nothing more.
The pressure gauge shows 450; kPa
